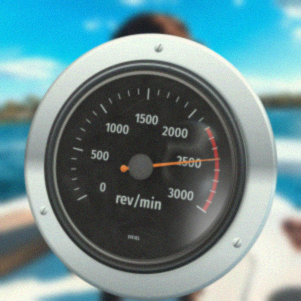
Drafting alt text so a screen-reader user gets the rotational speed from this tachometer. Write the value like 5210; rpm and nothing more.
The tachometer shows 2500; rpm
